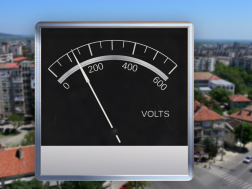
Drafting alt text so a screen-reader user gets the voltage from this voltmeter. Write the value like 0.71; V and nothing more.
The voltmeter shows 125; V
